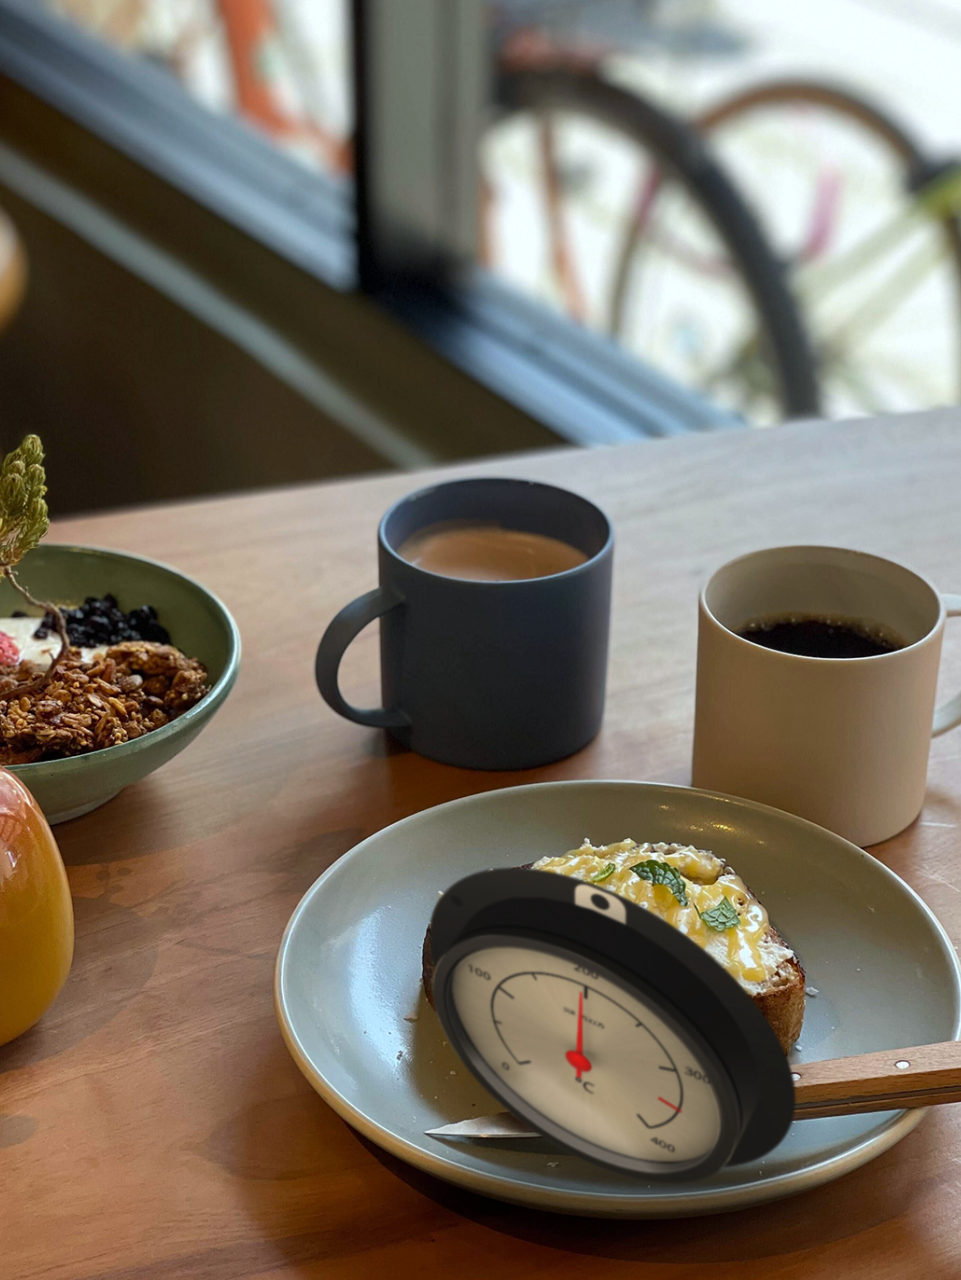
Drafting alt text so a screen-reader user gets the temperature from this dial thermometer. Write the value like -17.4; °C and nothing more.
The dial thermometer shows 200; °C
